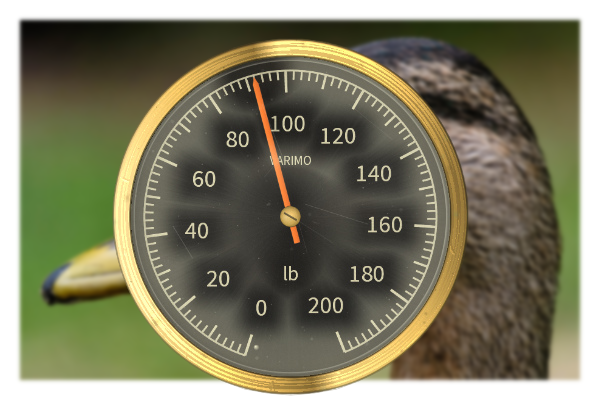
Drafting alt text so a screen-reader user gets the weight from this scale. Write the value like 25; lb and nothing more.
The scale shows 92; lb
